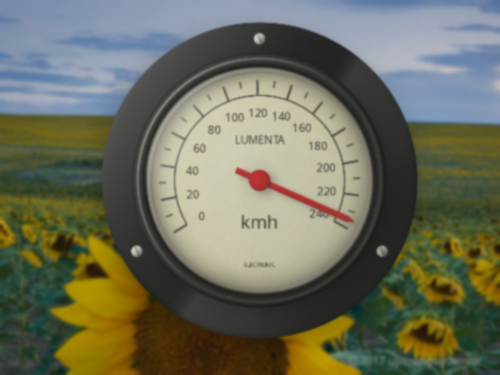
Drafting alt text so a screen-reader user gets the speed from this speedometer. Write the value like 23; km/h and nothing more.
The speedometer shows 235; km/h
